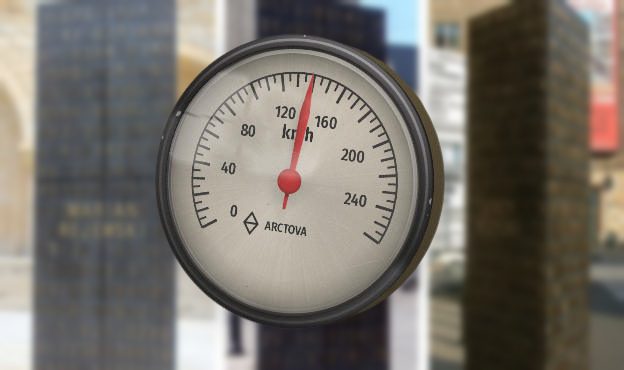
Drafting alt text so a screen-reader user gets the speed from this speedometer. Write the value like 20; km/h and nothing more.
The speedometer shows 140; km/h
